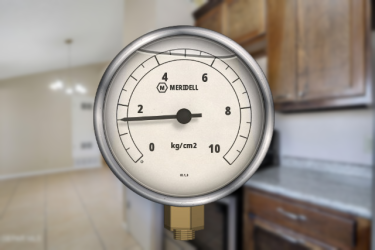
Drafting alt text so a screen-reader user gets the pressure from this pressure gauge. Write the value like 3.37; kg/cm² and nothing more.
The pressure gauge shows 1.5; kg/cm²
